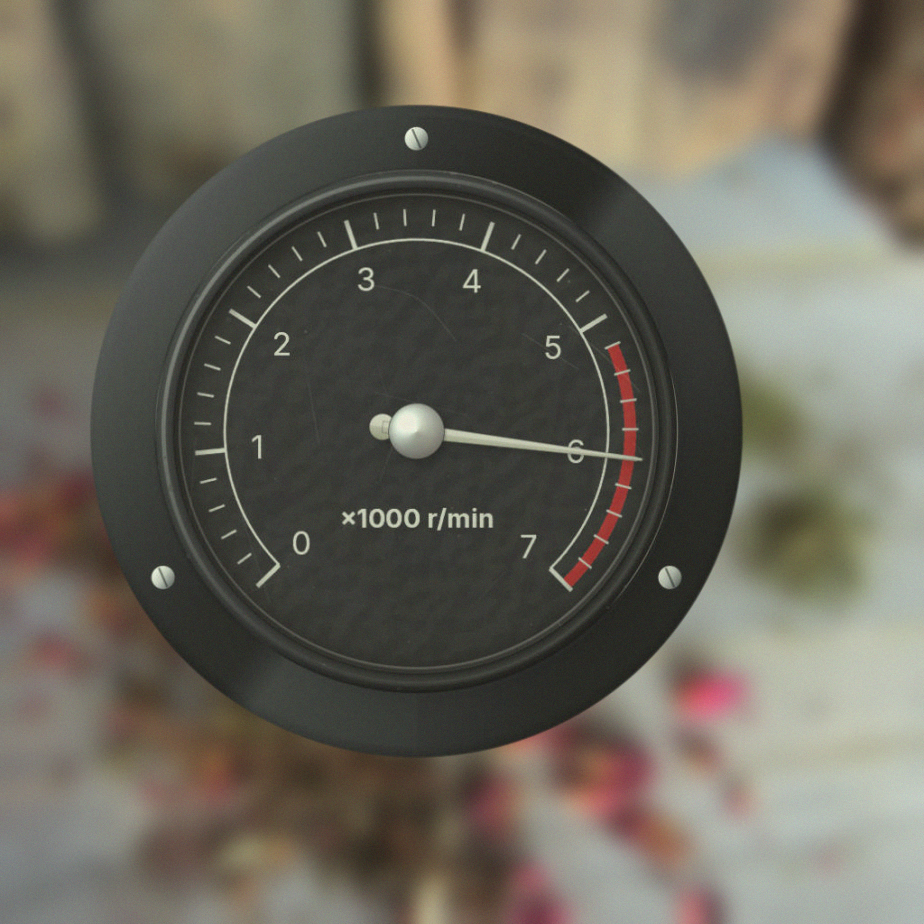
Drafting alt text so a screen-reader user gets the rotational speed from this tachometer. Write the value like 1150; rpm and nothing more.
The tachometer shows 6000; rpm
